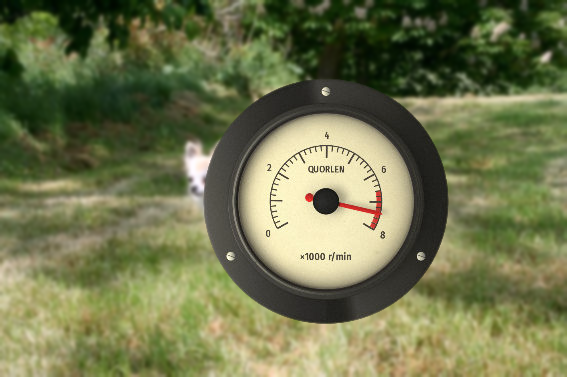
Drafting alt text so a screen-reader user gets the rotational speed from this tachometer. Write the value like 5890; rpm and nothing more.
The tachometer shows 7400; rpm
